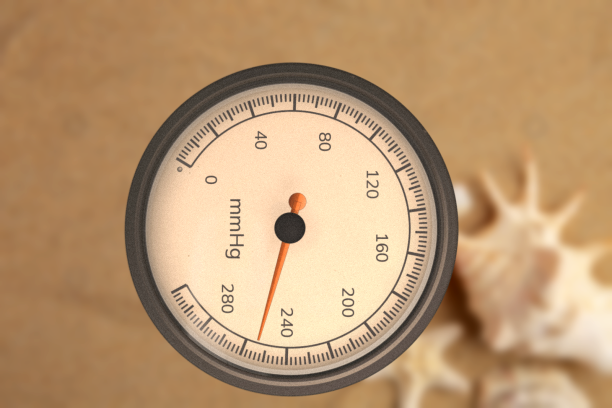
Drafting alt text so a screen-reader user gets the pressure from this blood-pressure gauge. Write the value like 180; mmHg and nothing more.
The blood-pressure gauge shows 254; mmHg
